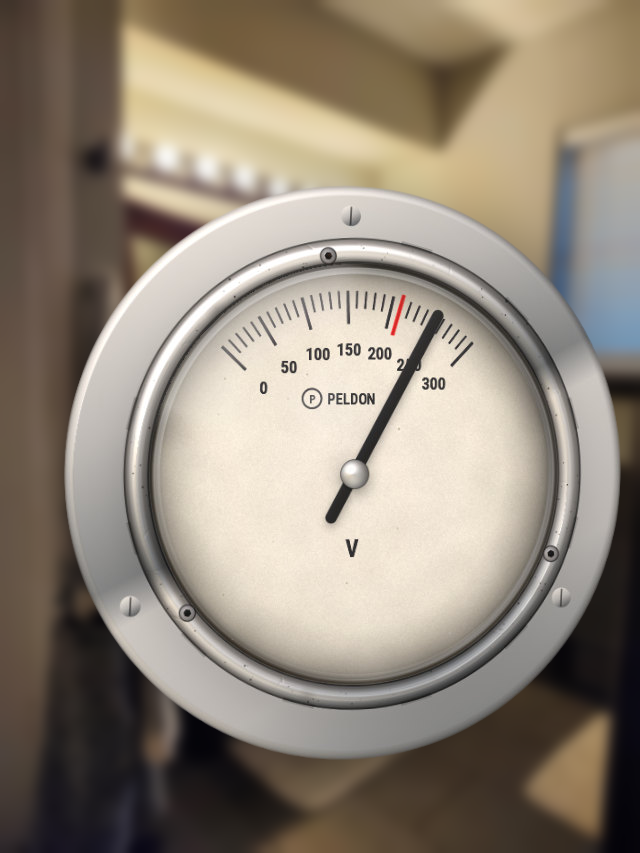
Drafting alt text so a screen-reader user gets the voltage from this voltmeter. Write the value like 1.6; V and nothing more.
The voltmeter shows 250; V
